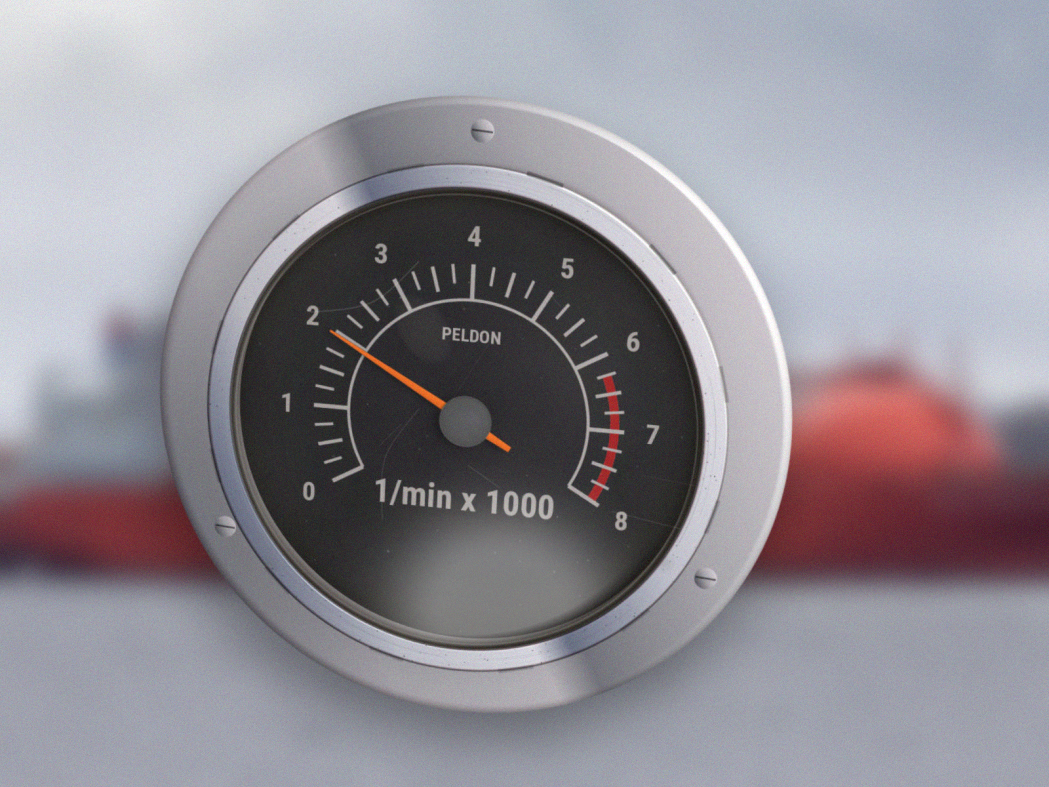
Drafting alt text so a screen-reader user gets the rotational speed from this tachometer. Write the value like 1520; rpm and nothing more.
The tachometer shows 2000; rpm
